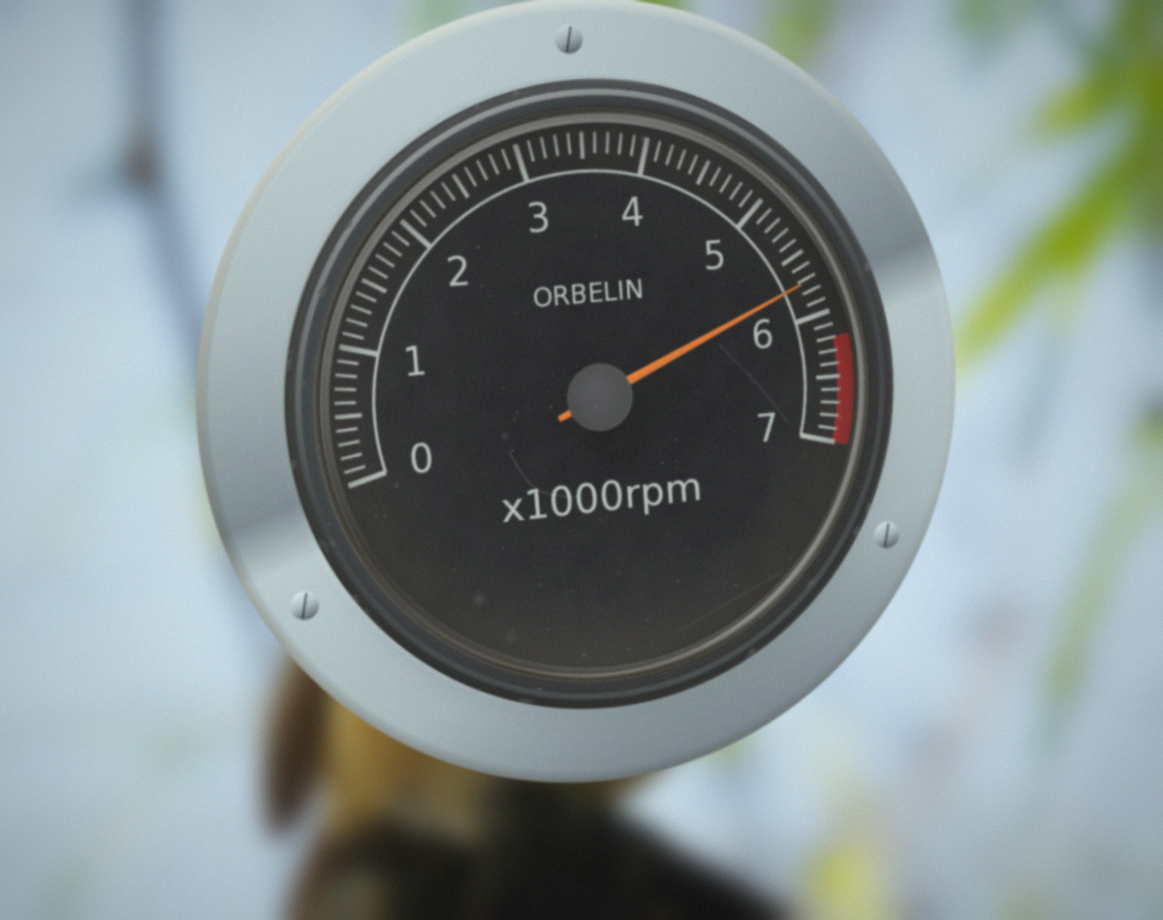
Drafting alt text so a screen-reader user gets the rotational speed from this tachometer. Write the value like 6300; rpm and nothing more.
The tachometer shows 5700; rpm
